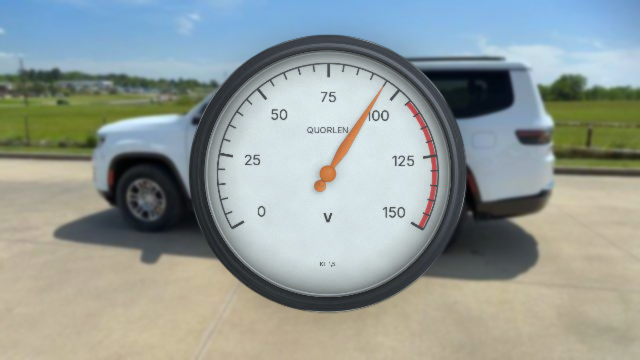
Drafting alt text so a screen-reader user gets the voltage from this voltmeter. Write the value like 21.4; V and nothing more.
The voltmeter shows 95; V
